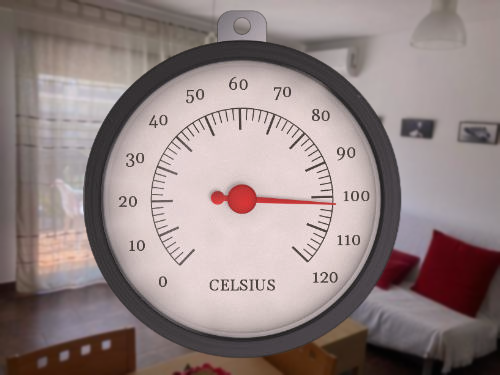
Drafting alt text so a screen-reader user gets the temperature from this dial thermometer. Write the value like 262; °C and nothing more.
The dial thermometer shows 102; °C
